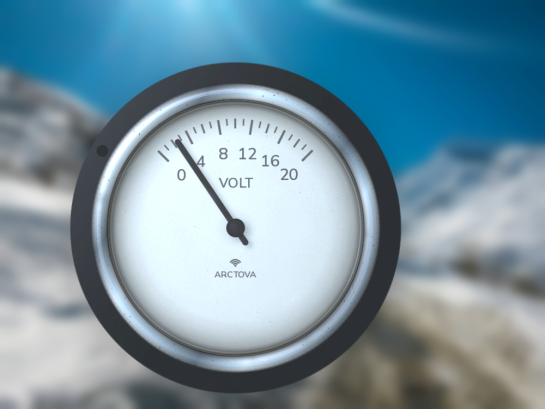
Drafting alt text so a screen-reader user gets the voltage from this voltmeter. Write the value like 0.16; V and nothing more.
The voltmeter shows 2.5; V
